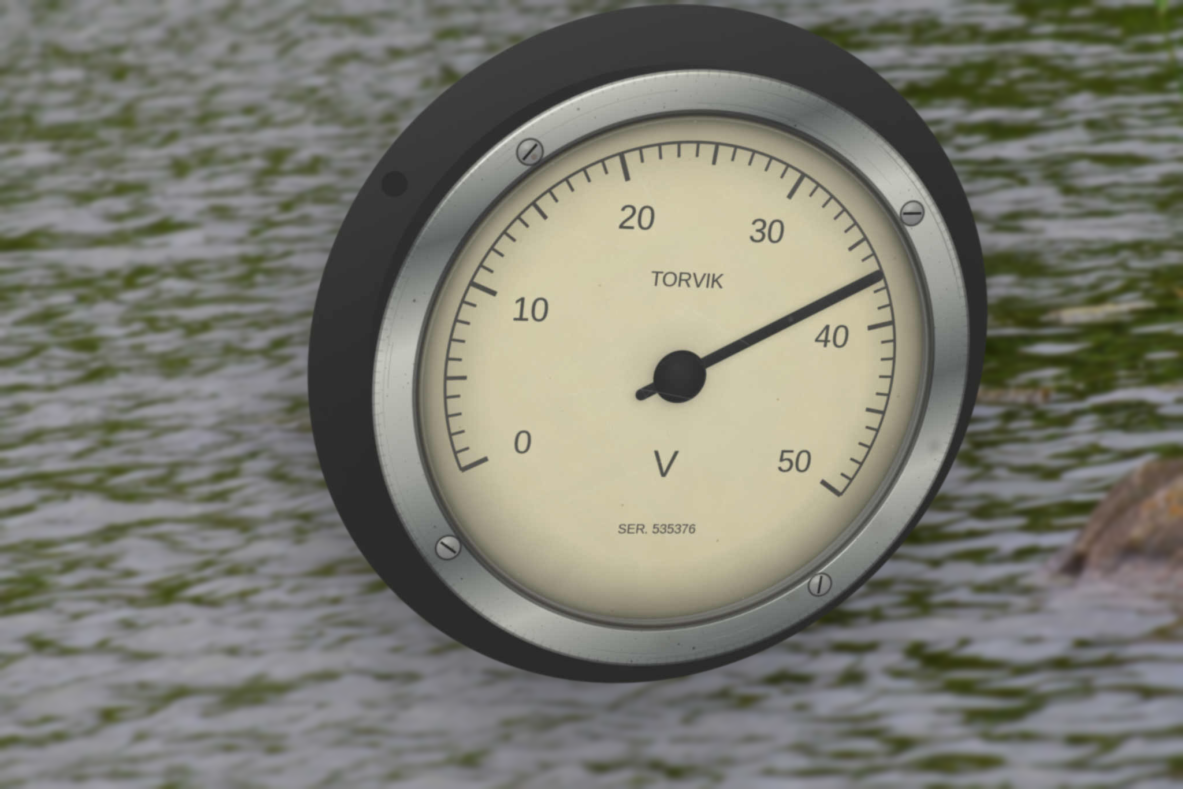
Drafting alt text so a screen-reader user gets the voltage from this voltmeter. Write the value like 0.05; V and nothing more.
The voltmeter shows 37; V
